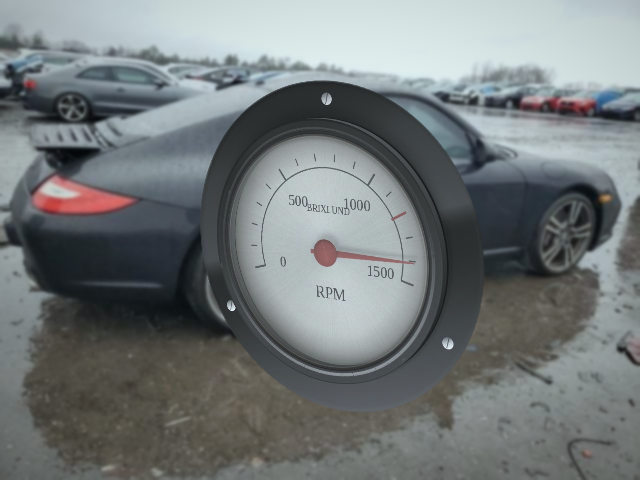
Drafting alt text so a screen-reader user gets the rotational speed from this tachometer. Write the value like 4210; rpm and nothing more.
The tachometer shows 1400; rpm
